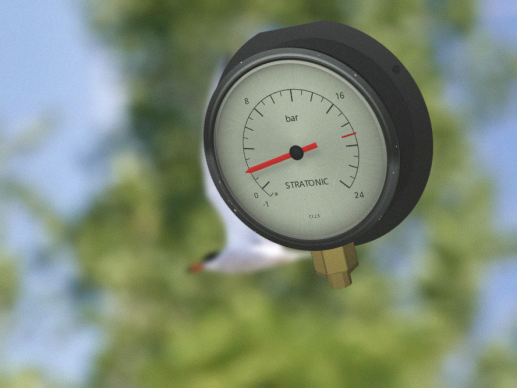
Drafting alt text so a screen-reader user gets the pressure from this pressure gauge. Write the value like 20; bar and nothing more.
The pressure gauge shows 2; bar
